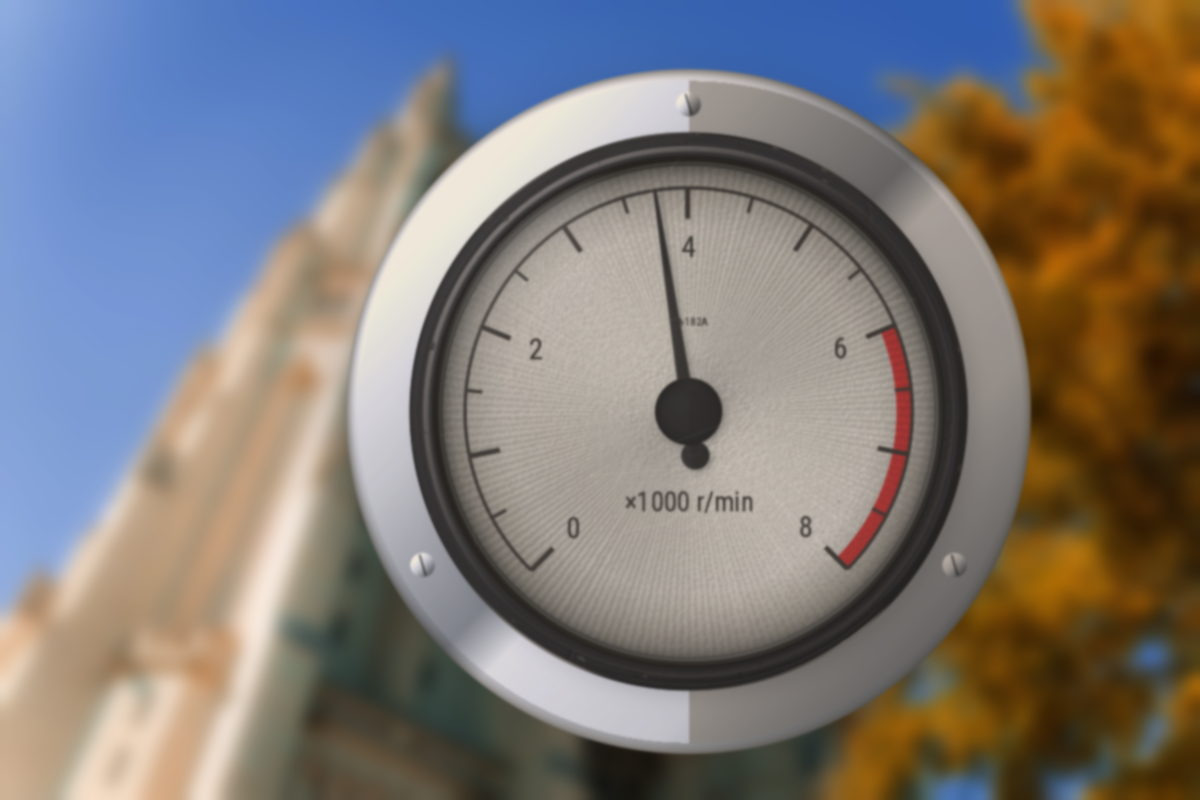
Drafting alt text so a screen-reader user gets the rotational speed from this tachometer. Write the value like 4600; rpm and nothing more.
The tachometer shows 3750; rpm
